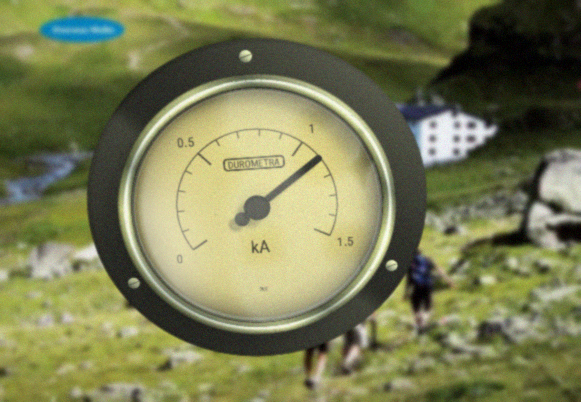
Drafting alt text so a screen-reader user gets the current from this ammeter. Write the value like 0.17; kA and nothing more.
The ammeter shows 1.1; kA
